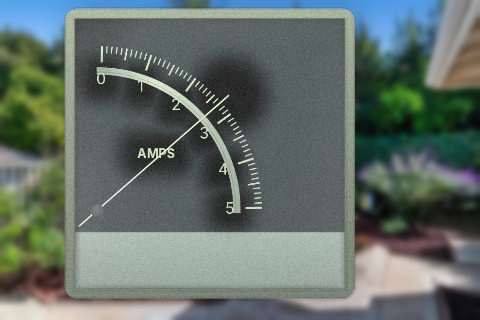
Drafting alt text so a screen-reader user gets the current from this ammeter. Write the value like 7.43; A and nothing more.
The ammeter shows 2.7; A
